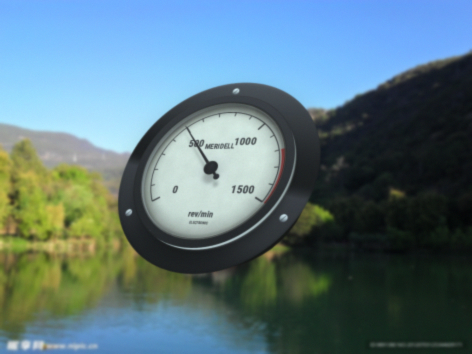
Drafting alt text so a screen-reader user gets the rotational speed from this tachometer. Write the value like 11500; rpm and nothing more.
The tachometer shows 500; rpm
